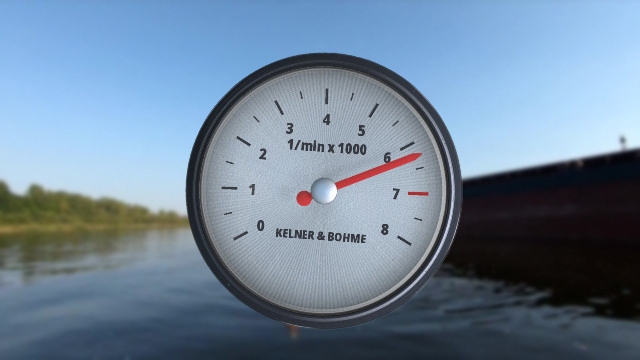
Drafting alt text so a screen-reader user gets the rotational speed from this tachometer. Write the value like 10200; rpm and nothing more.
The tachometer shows 6250; rpm
